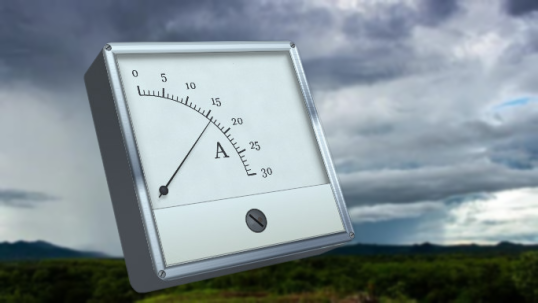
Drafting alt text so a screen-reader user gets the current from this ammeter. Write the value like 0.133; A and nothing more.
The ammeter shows 16; A
